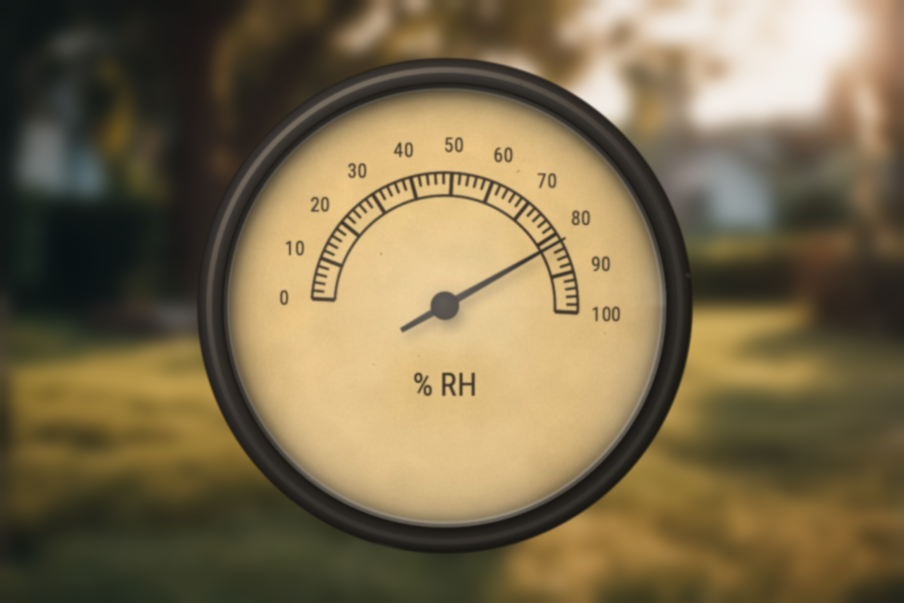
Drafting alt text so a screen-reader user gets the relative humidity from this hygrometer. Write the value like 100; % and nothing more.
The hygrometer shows 82; %
